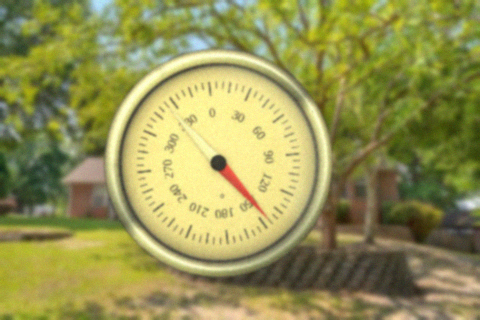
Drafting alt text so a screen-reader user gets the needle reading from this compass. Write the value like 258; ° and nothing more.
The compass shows 145; °
